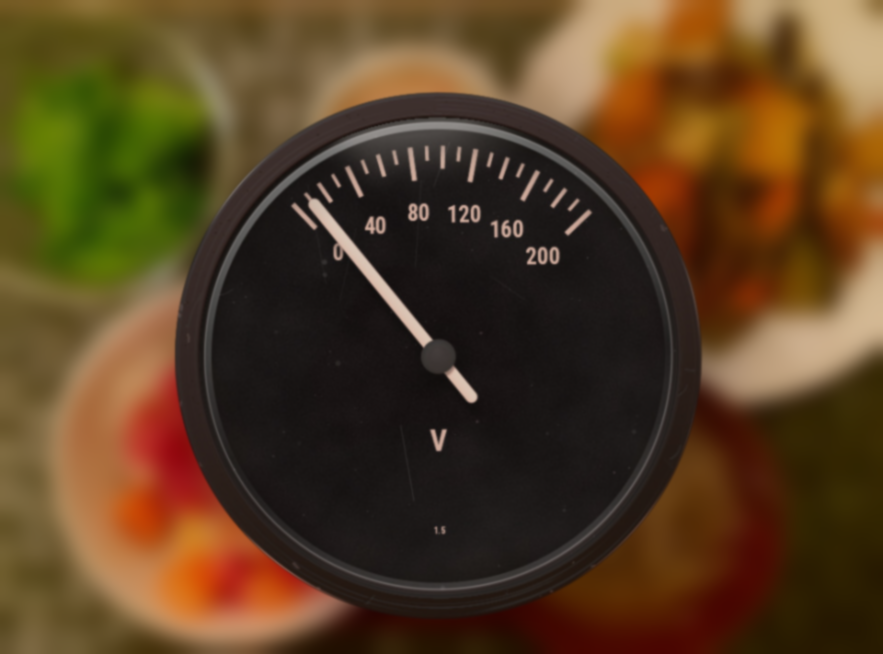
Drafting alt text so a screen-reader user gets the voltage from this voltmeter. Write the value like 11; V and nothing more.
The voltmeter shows 10; V
